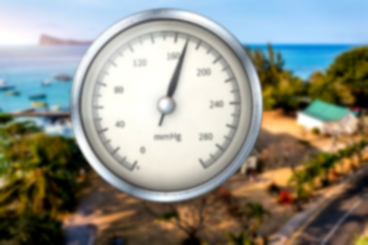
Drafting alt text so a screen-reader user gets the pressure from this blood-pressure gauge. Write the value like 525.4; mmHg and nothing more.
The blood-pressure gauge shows 170; mmHg
